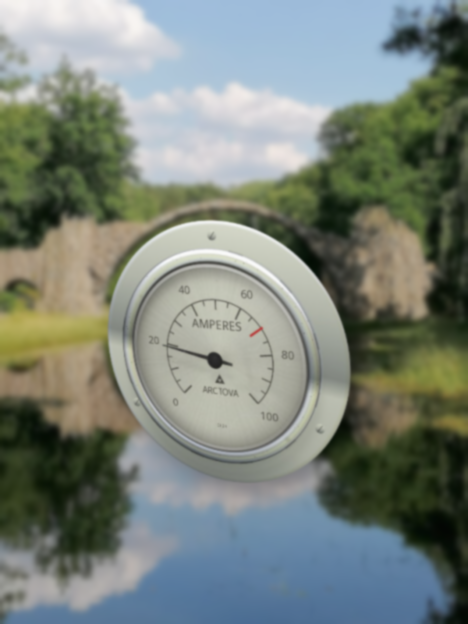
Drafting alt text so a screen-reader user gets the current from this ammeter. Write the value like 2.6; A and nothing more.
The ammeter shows 20; A
